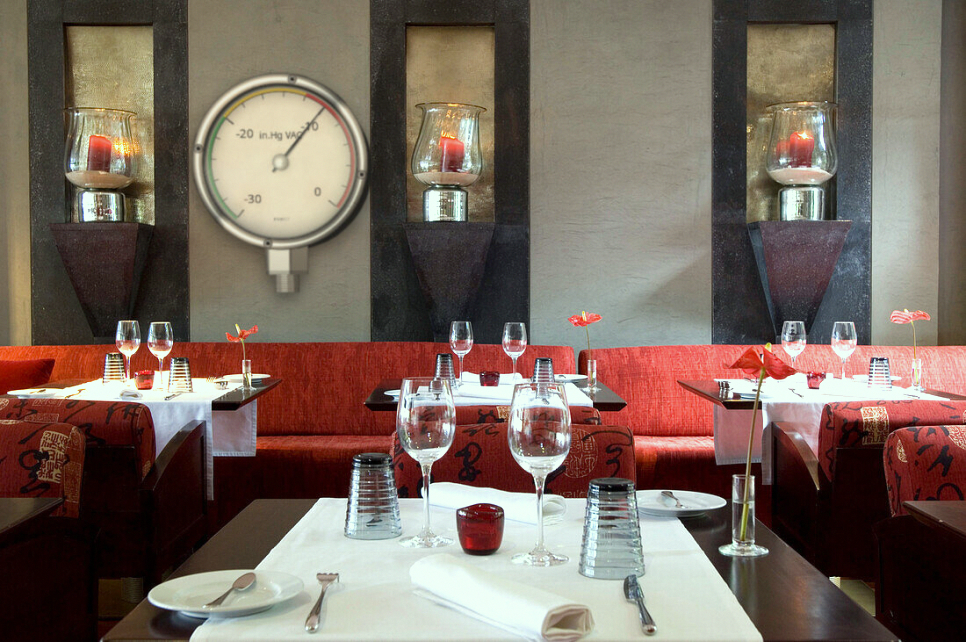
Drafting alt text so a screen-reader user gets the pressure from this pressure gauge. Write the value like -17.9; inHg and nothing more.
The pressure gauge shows -10; inHg
